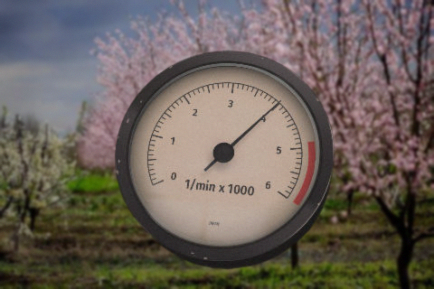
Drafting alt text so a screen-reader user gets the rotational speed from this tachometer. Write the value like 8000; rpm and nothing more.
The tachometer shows 4000; rpm
